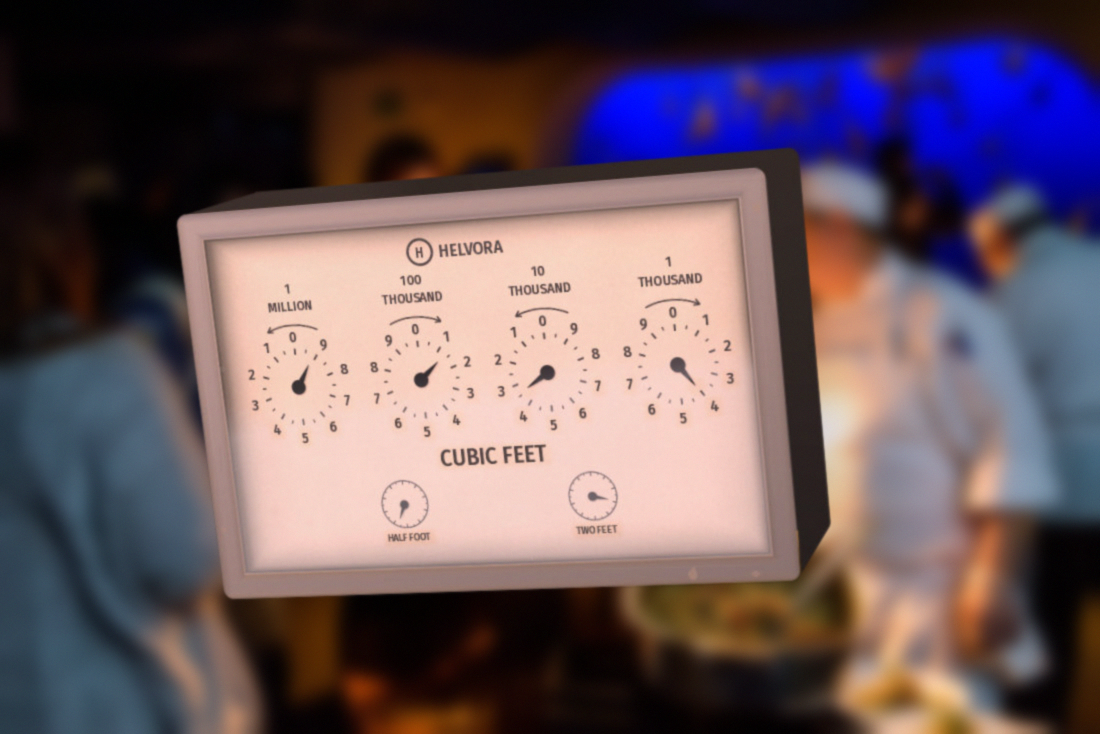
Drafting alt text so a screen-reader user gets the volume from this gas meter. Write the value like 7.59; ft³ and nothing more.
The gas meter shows 913400; ft³
